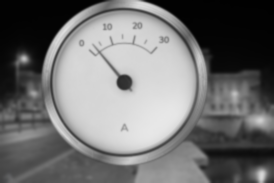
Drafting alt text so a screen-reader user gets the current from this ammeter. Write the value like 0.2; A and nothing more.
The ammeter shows 2.5; A
